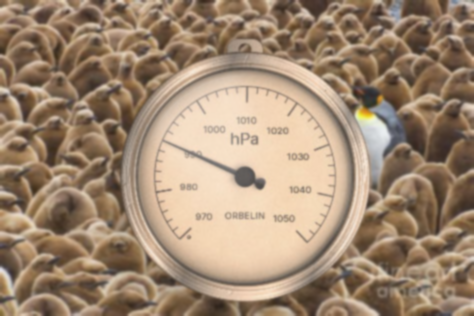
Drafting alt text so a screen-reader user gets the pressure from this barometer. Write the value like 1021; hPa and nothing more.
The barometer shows 990; hPa
